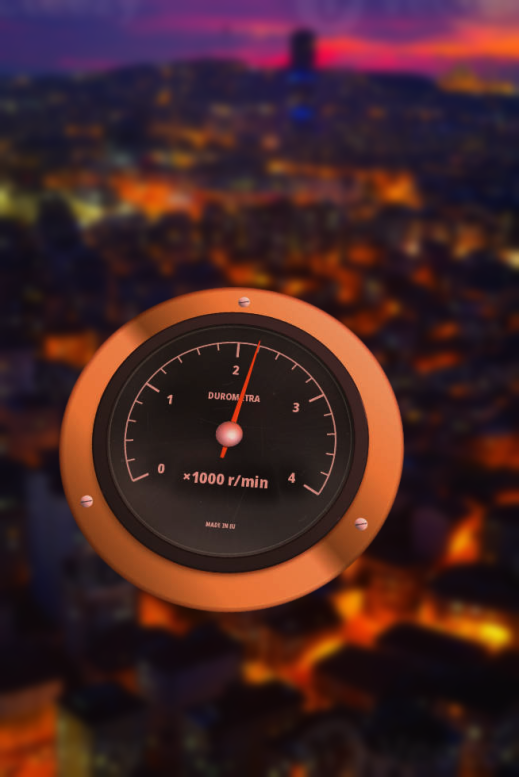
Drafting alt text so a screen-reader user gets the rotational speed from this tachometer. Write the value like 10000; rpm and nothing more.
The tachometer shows 2200; rpm
